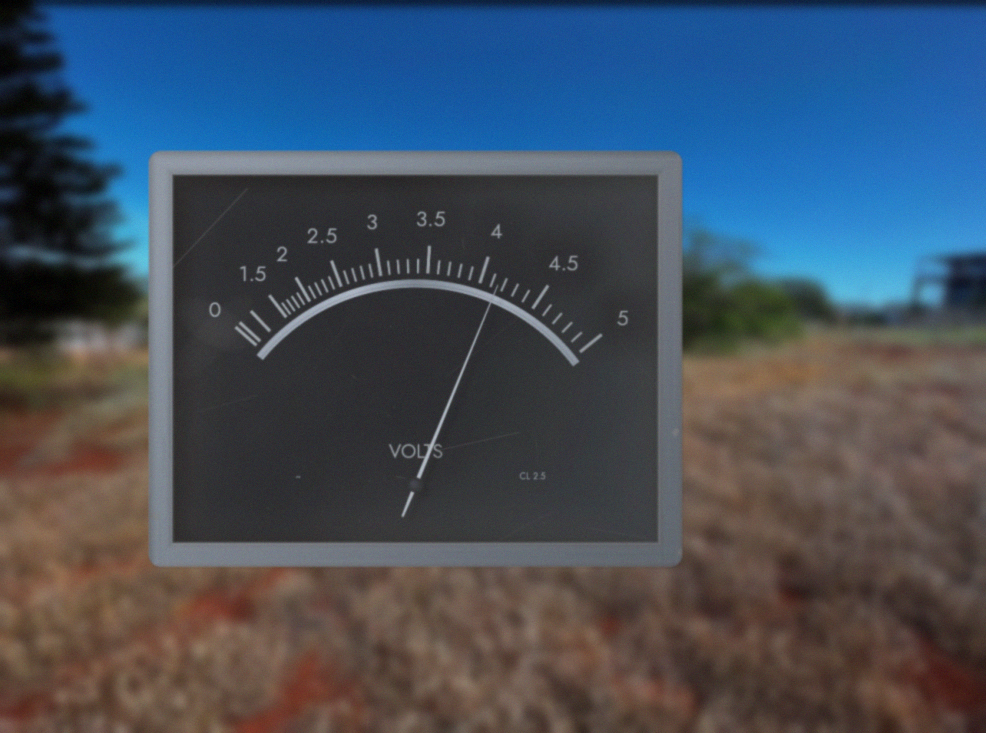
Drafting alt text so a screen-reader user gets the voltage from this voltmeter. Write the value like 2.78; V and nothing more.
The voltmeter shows 4.15; V
